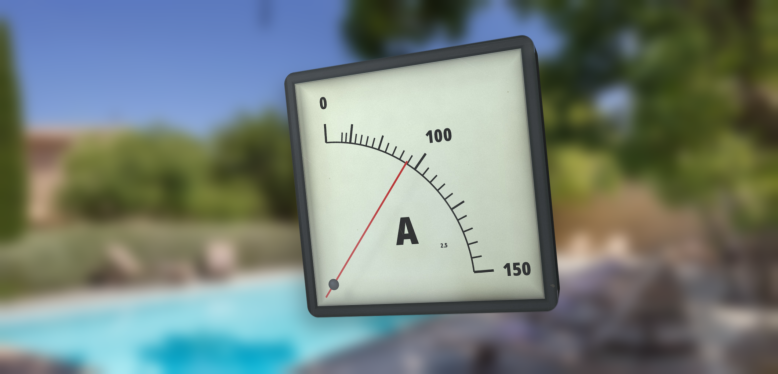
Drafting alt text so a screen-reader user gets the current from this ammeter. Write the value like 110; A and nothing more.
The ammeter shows 95; A
